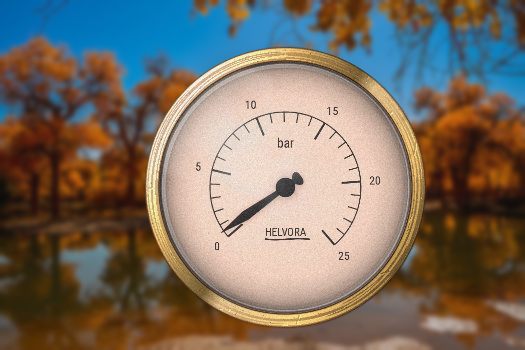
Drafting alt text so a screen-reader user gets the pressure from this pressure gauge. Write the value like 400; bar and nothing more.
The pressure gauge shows 0.5; bar
